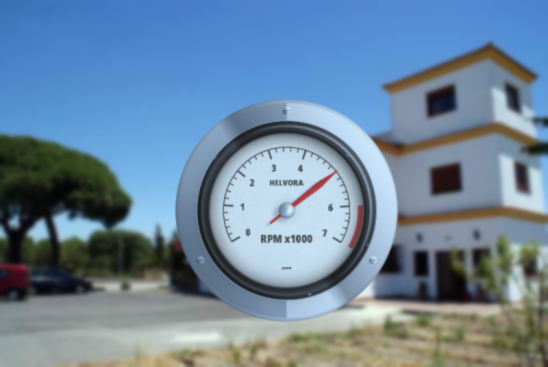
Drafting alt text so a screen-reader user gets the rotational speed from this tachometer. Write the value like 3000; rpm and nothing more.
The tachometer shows 5000; rpm
